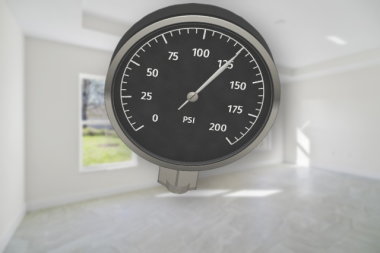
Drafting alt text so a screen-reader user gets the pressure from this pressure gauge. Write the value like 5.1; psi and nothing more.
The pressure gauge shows 125; psi
